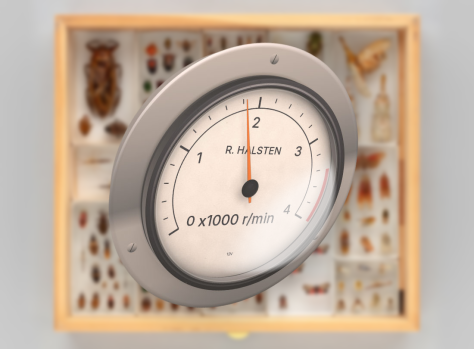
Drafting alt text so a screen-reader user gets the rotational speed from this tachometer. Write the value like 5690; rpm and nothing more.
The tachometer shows 1800; rpm
